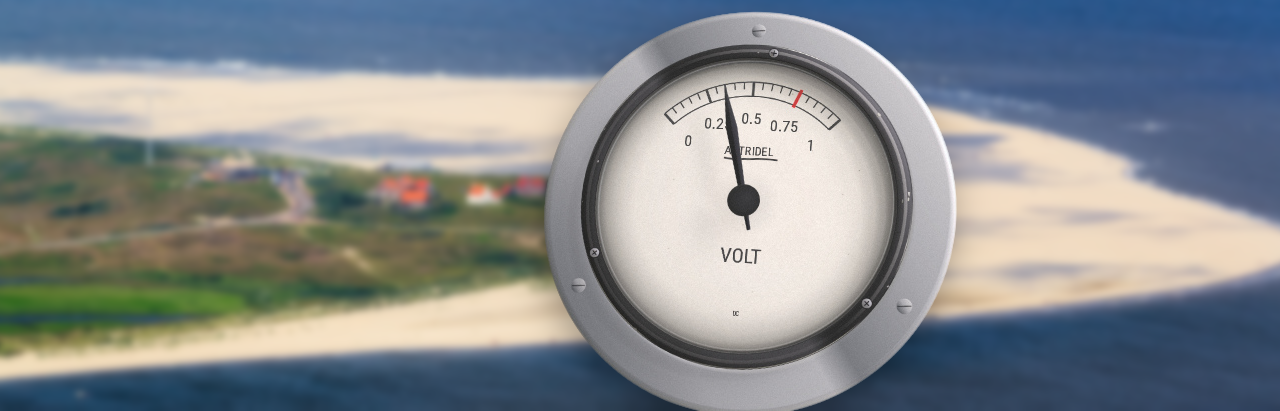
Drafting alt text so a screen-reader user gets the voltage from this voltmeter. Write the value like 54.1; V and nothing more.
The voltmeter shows 0.35; V
